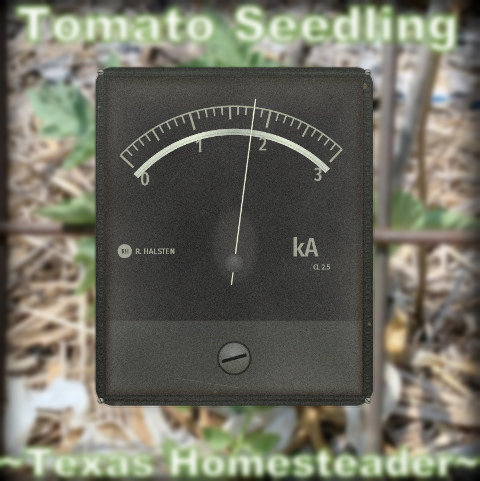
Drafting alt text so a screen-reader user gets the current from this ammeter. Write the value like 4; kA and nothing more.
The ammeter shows 1.8; kA
